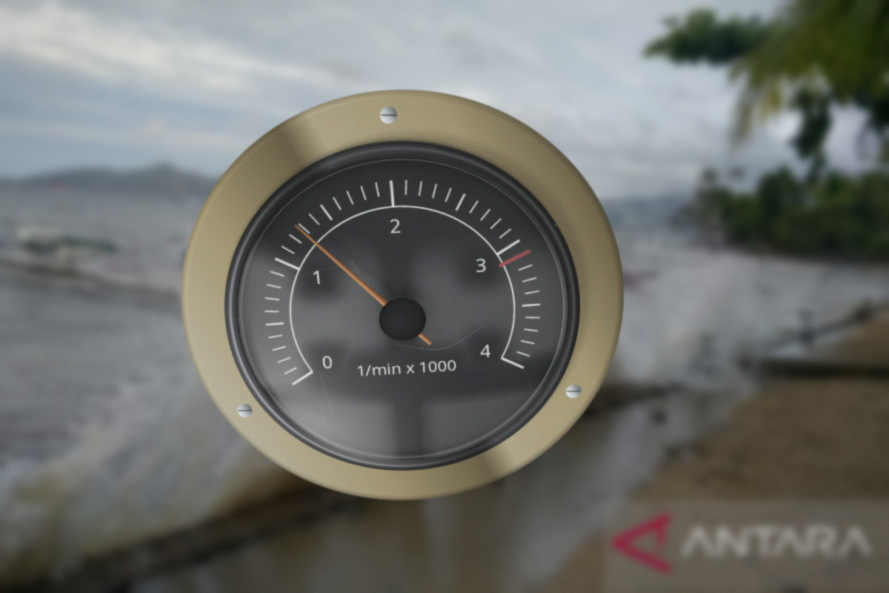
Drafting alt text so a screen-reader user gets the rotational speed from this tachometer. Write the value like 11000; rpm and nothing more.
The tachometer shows 1300; rpm
